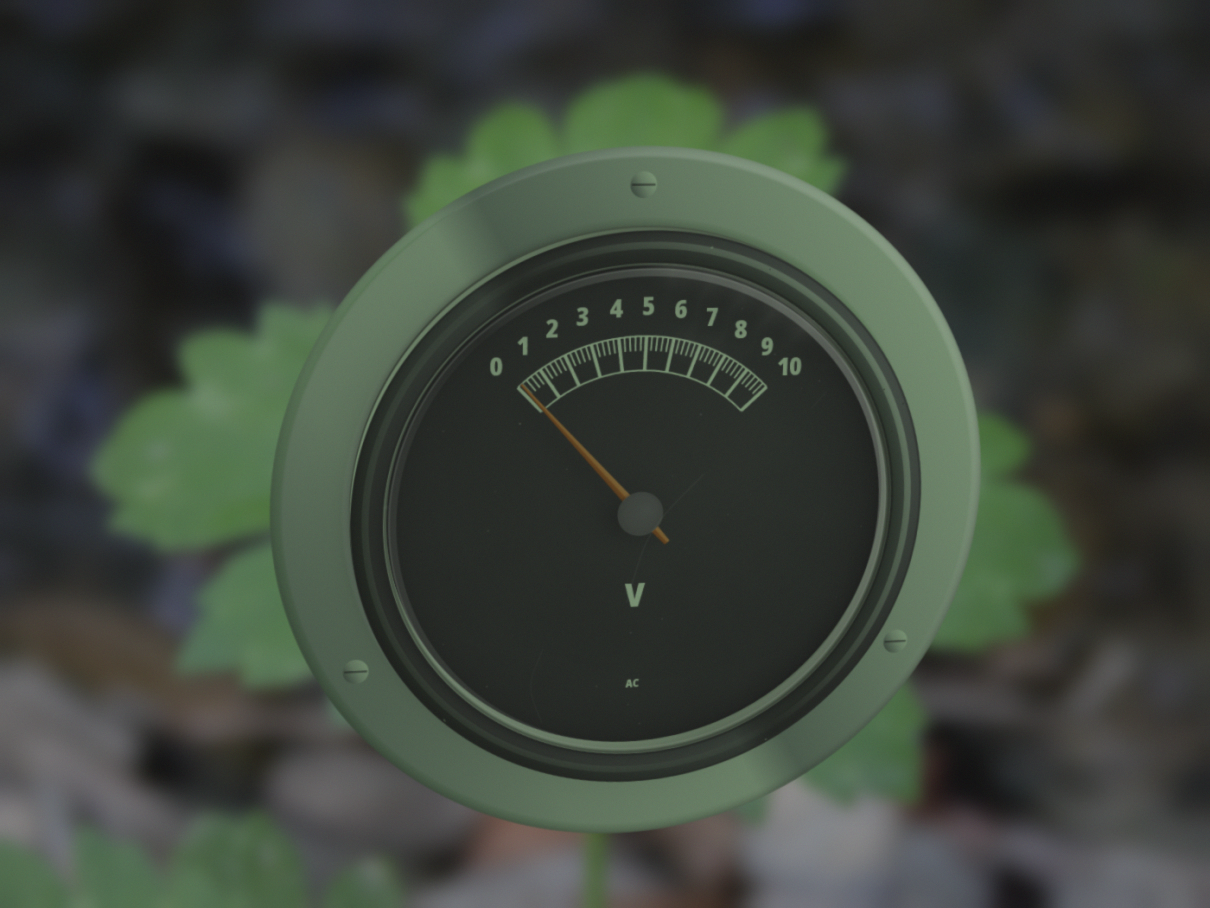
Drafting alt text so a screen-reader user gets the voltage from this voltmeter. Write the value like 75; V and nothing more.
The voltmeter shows 0.2; V
